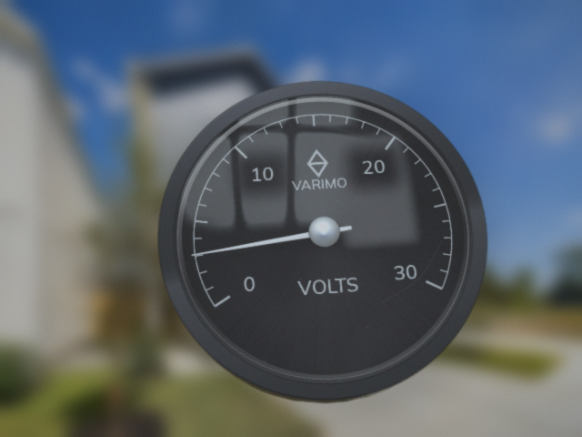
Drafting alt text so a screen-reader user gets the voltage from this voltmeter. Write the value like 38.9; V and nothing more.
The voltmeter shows 3; V
